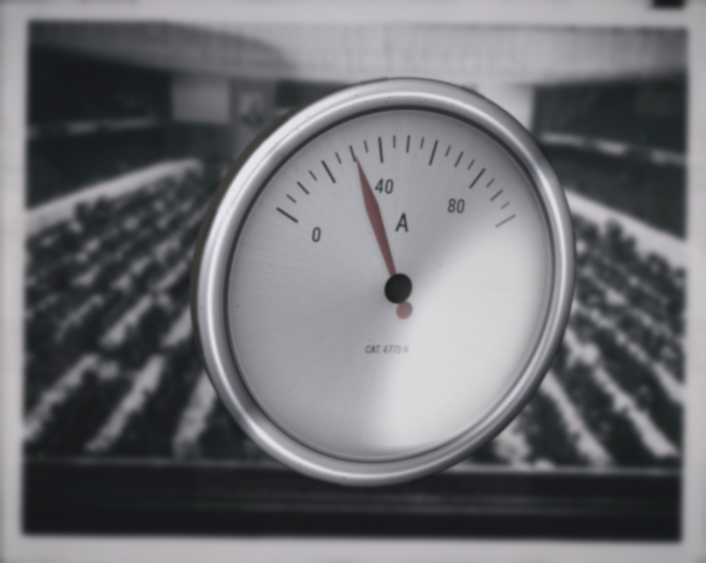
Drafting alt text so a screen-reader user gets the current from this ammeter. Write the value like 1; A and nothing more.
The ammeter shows 30; A
